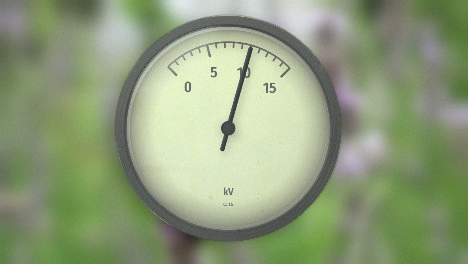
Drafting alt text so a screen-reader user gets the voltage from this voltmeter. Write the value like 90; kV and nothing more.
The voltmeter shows 10; kV
